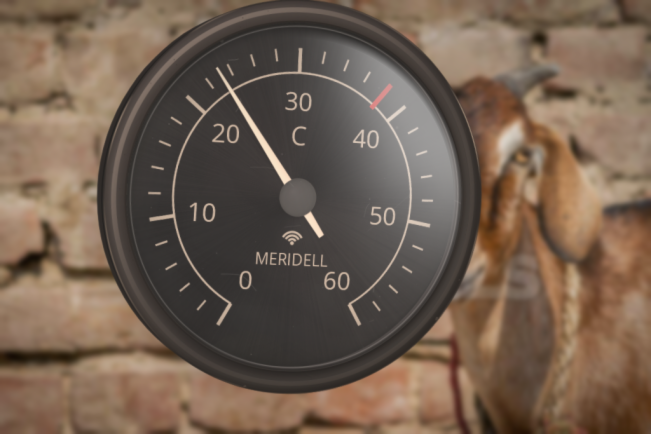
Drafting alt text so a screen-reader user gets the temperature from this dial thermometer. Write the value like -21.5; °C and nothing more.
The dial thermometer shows 23; °C
